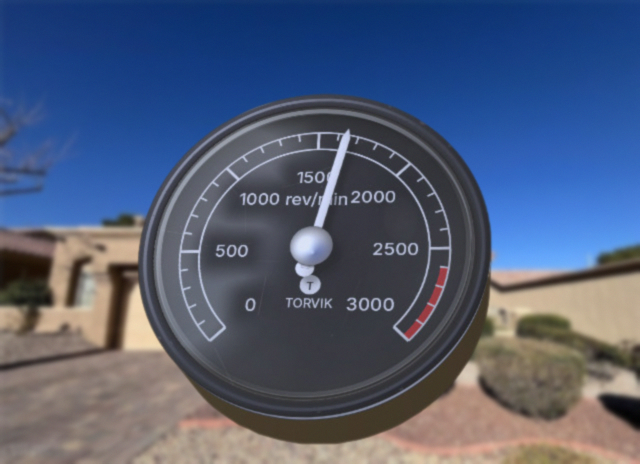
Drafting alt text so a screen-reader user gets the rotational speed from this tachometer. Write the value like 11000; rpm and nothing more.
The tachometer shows 1650; rpm
